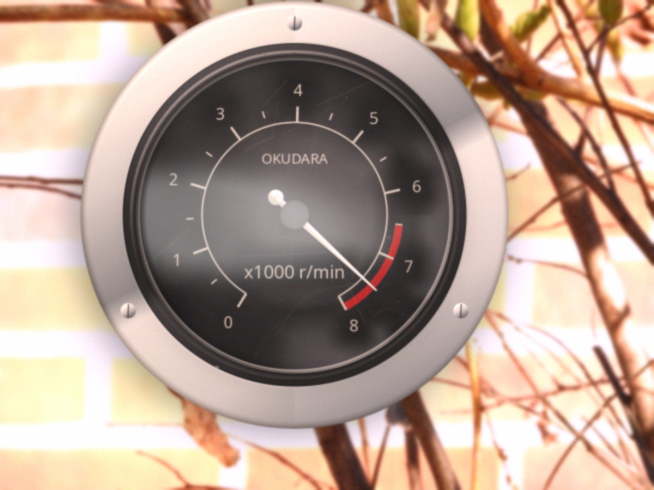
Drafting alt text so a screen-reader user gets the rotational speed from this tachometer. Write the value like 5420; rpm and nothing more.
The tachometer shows 7500; rpm
